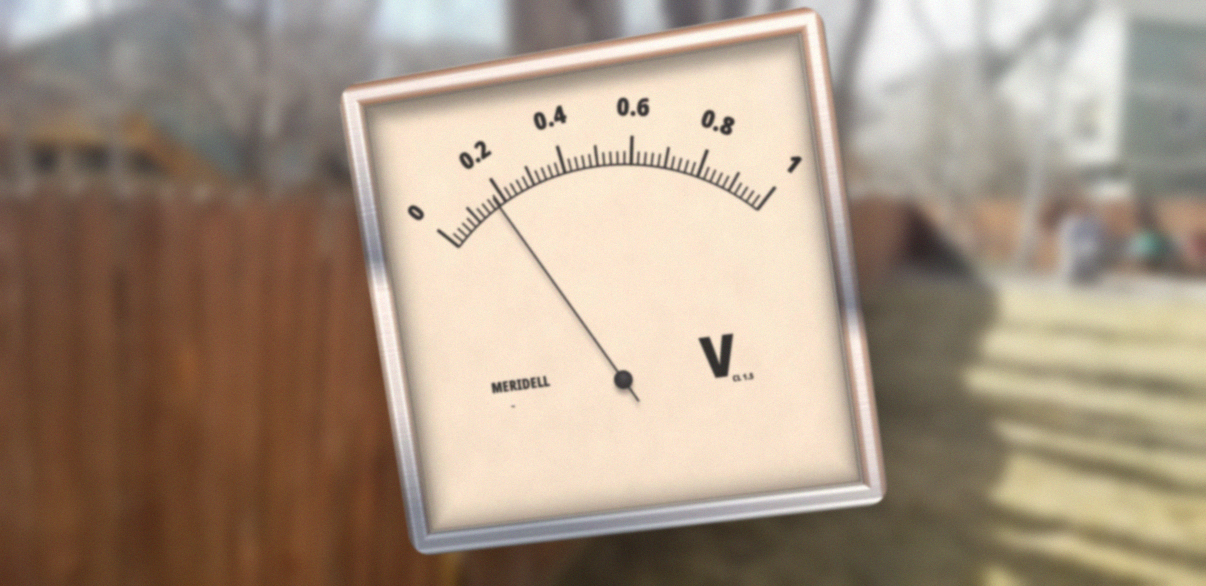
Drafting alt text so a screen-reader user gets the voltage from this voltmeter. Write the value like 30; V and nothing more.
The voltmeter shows 0.18; V
